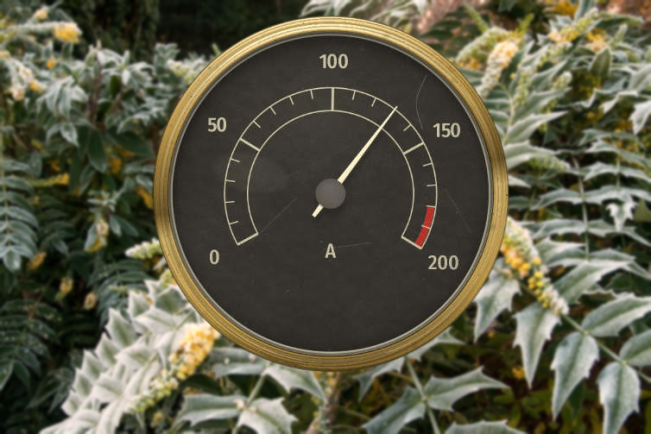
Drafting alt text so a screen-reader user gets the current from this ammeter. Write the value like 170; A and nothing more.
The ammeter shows 130; A
